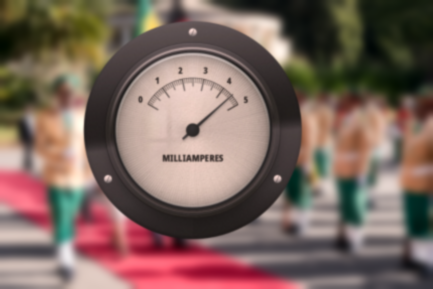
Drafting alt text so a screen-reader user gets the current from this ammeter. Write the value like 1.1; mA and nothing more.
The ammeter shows 4.5; mA
